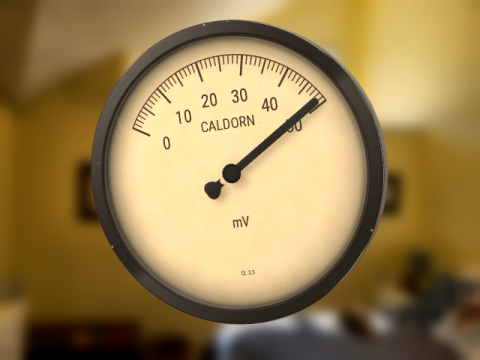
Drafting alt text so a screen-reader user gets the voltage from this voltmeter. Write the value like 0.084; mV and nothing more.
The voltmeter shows 49; mV
